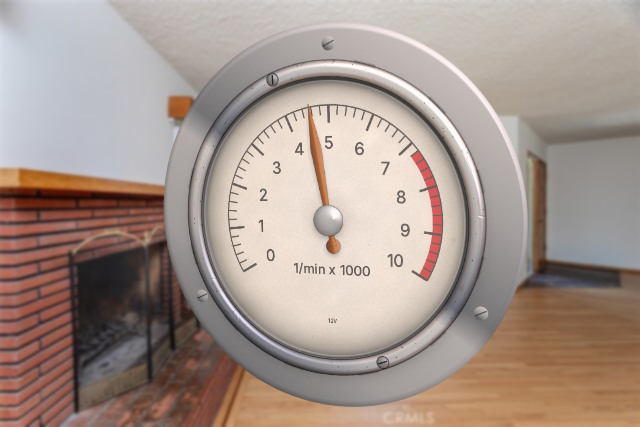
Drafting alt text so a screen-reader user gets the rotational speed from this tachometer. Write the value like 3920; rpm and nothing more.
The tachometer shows 4600; rpm
